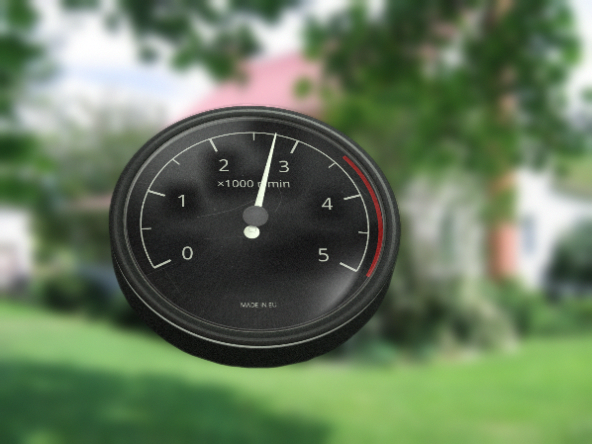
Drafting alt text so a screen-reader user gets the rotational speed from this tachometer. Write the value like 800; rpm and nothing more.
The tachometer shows 2750; rpm
